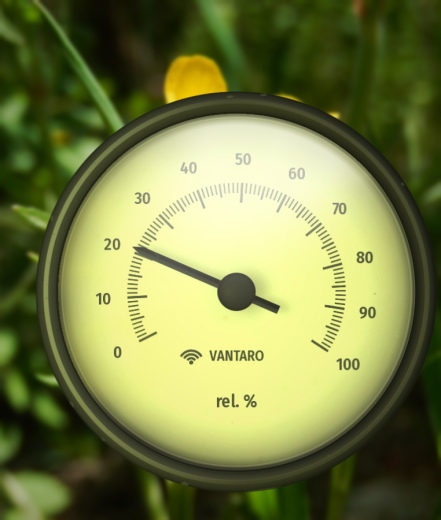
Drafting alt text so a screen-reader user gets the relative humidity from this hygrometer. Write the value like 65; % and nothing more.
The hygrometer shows 21; %
